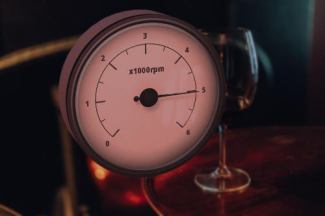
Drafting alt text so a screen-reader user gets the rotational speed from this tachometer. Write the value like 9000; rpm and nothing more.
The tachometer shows 5000; rpm
